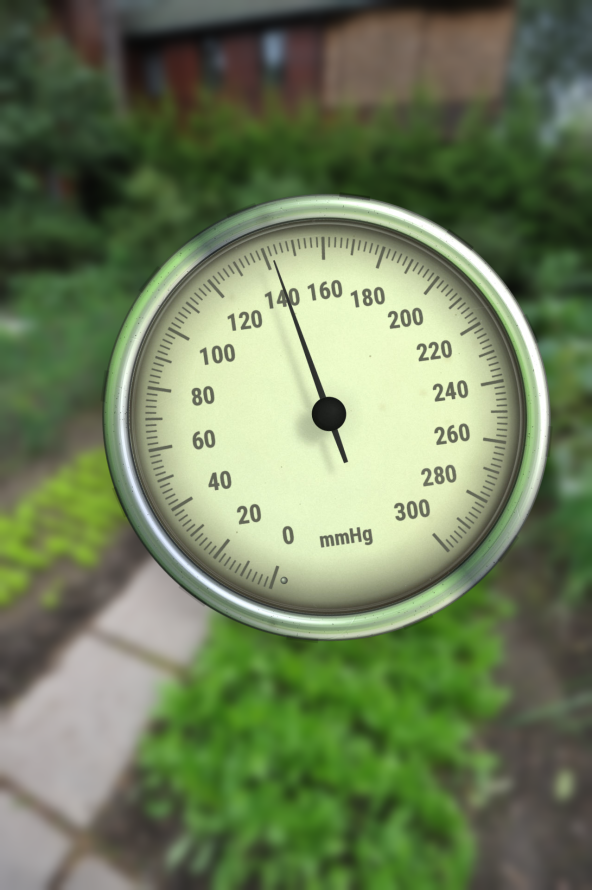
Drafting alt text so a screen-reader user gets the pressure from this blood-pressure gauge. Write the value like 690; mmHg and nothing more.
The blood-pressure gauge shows 142; mmHg
